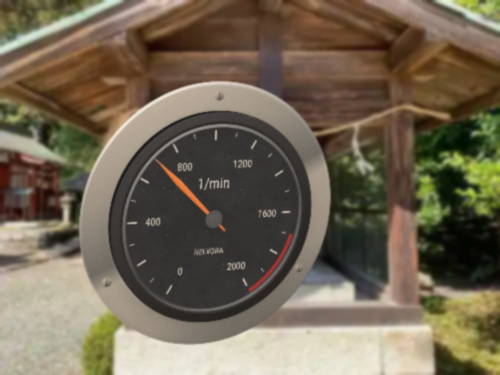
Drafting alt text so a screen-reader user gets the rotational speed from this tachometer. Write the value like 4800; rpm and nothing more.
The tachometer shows 700; rpm
